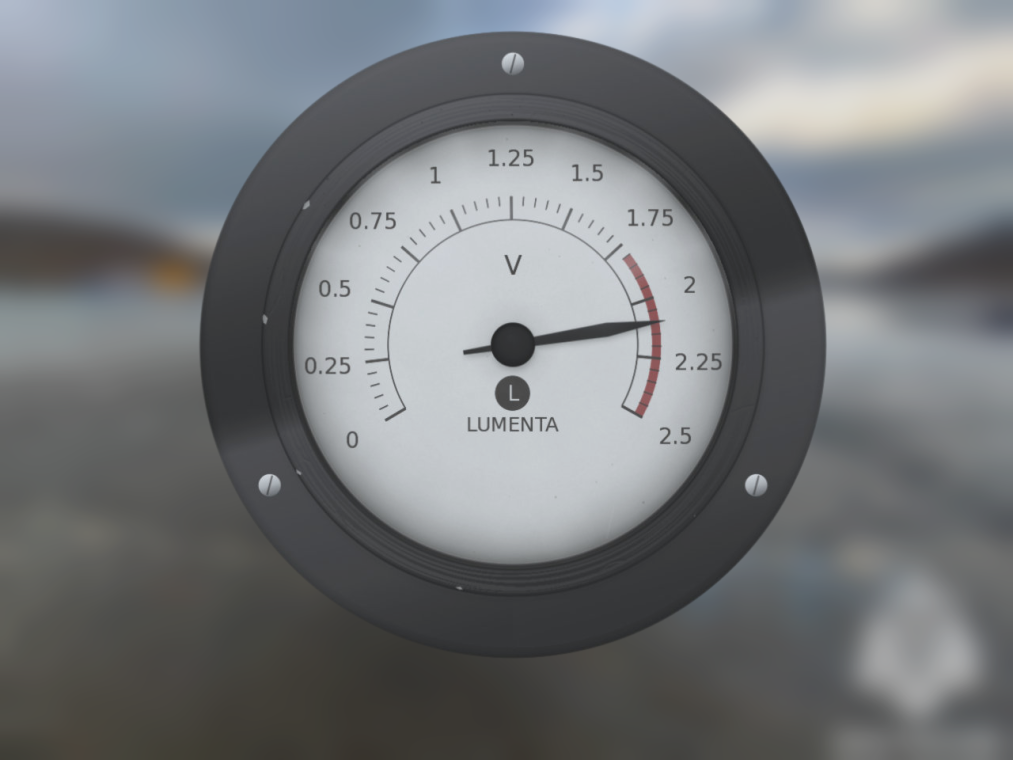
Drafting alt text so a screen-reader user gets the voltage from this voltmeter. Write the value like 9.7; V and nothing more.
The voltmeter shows 2.1; V
